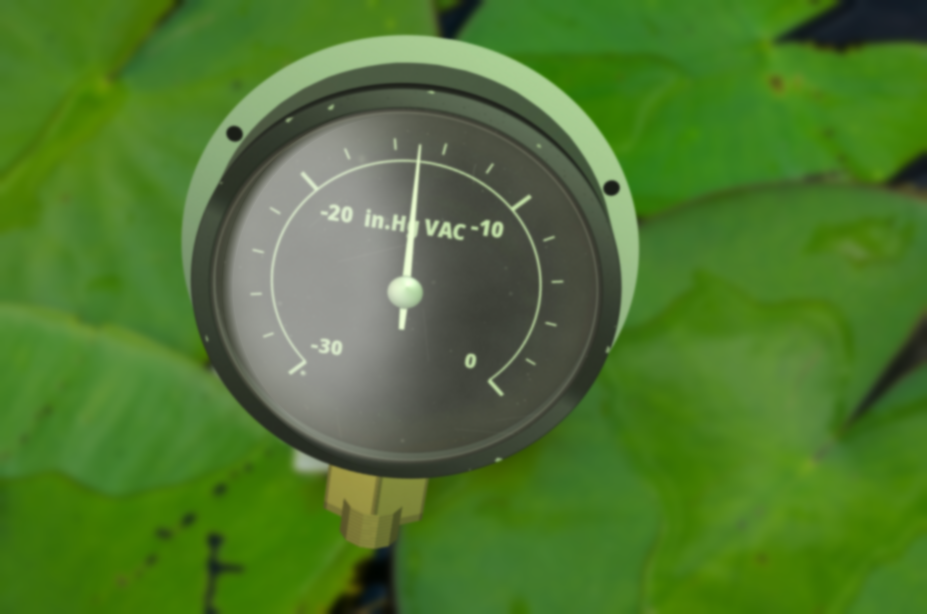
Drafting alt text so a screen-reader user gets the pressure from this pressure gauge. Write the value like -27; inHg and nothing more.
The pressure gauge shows -15; inHg
